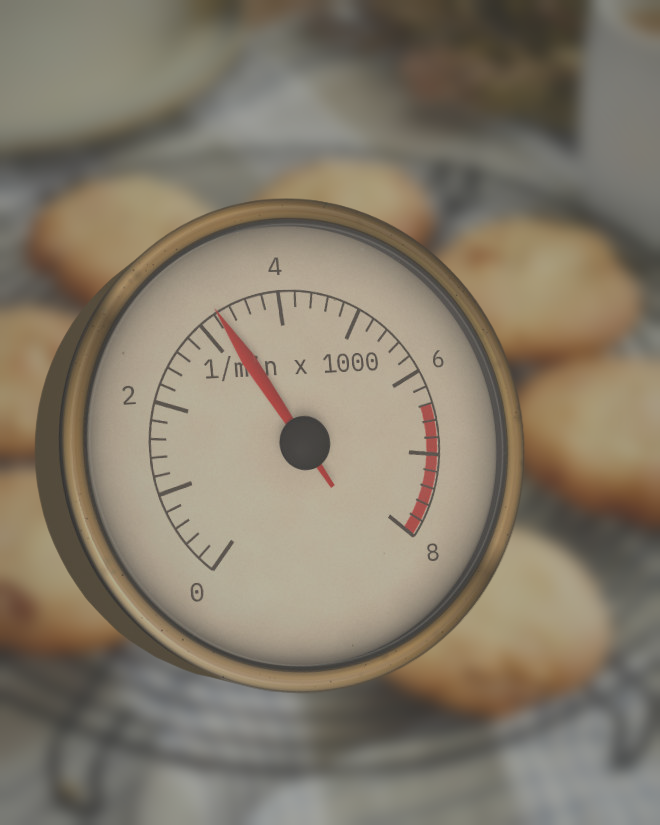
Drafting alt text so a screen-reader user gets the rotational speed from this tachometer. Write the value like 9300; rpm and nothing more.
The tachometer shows 3200; rpm
